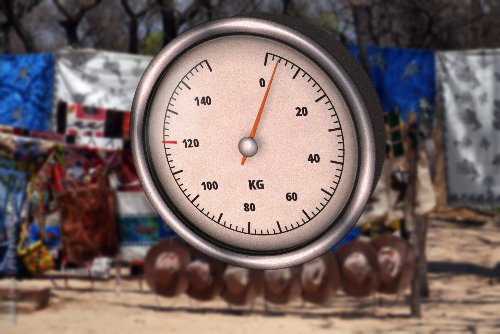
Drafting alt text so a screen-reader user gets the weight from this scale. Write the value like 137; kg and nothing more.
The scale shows 4; kg
